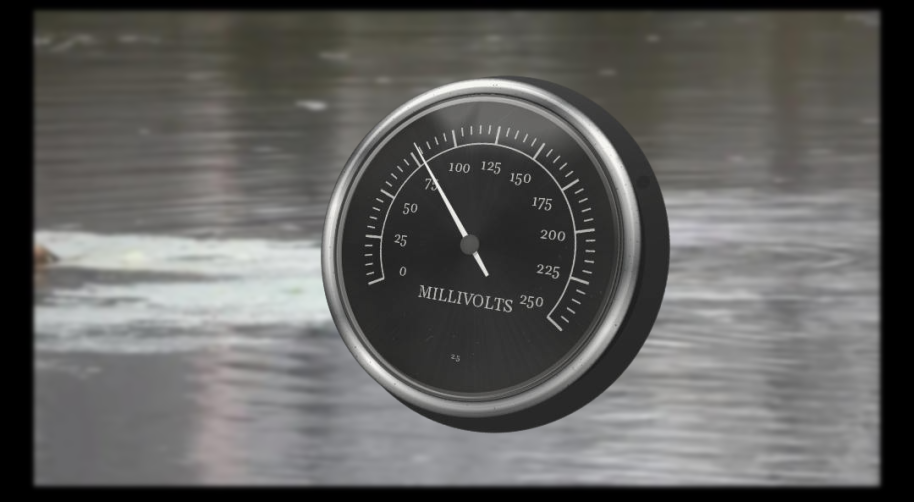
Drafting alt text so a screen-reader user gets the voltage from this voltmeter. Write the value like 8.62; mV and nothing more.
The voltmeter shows 80; mV
